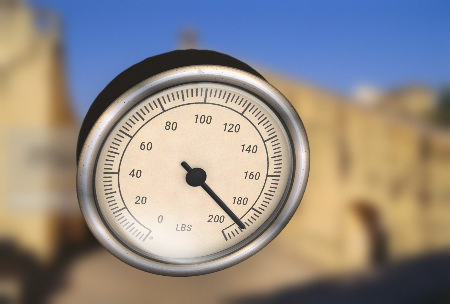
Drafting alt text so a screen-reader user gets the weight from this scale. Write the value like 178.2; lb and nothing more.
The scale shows 190; lb
